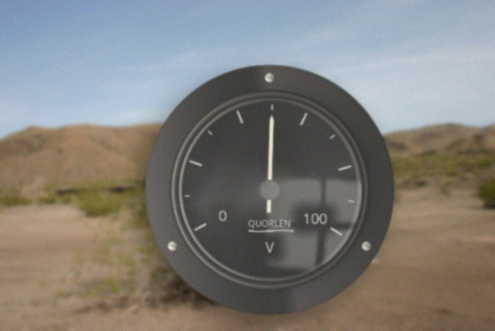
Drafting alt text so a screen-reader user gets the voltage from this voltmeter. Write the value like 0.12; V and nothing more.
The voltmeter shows 50; V
